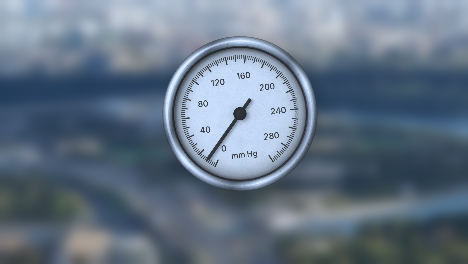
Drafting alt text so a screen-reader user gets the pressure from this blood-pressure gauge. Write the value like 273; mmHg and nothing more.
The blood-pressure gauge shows 10; mmHg
